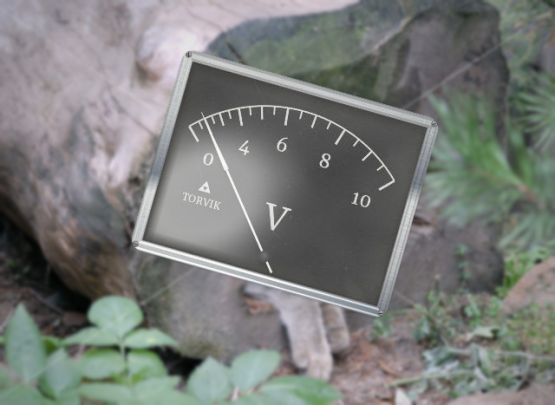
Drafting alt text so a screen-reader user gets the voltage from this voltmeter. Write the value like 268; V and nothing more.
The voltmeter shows 2; V
